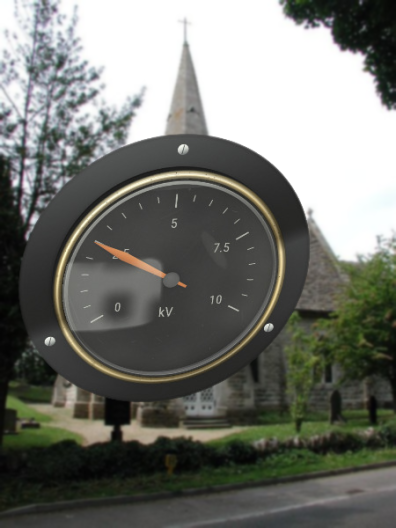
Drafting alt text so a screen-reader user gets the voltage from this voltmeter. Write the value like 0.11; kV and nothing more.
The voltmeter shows 2.5; kV
